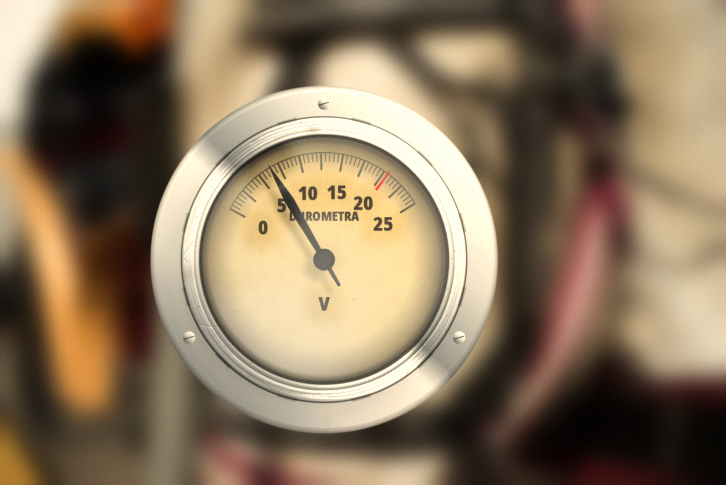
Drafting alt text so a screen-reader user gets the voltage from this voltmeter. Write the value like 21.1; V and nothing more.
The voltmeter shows 6.5; V
